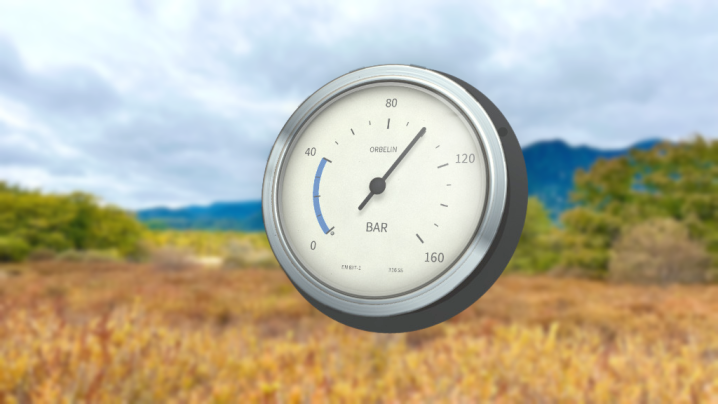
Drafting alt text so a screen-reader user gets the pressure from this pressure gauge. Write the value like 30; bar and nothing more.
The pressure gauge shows 100; bar
